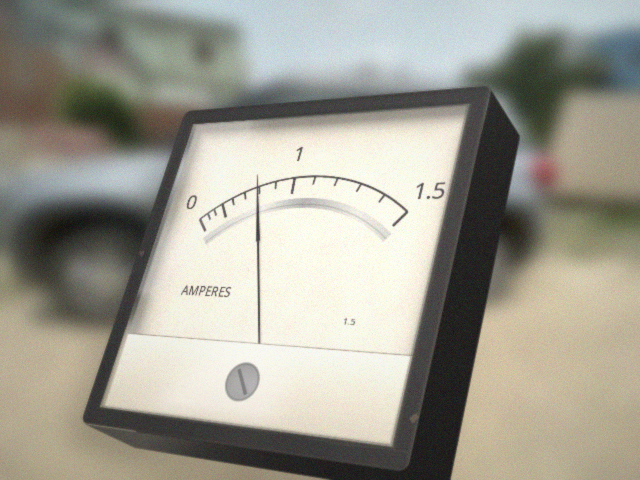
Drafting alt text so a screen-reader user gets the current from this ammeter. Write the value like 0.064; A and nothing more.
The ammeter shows 0.8; A
